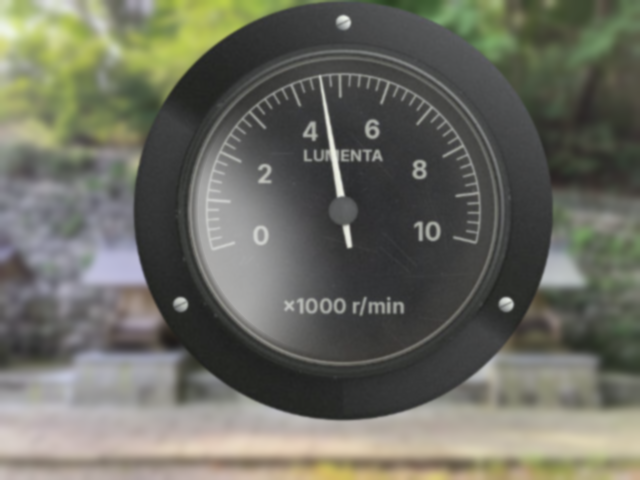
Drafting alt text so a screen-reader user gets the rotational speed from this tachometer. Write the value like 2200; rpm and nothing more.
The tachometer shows 4600; rpm
